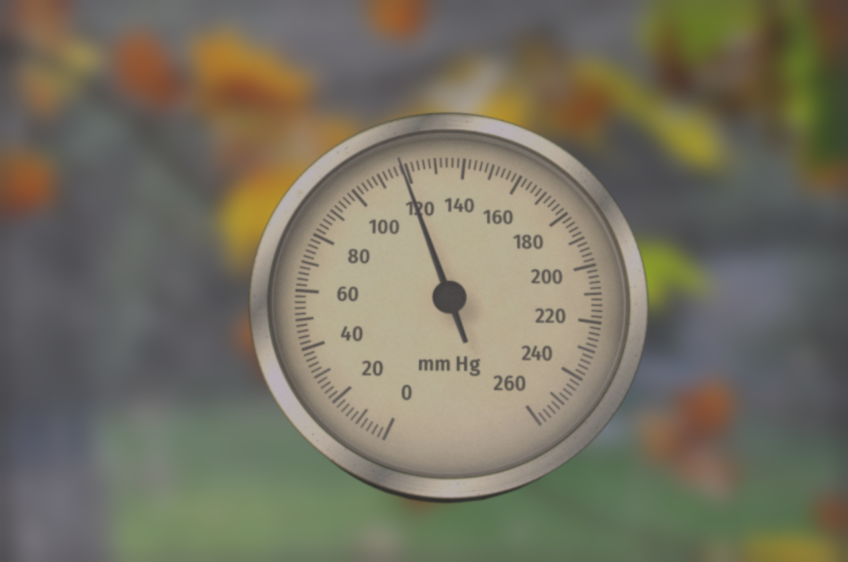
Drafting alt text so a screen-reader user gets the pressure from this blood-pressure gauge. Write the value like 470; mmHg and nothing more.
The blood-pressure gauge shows 118; mmHg
